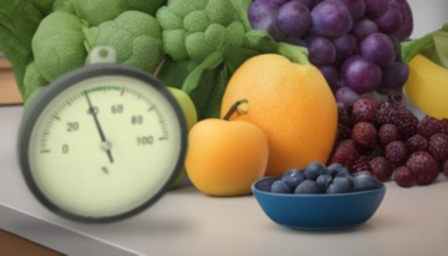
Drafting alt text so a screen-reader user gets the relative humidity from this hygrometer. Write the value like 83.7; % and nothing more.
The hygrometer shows 40; %
